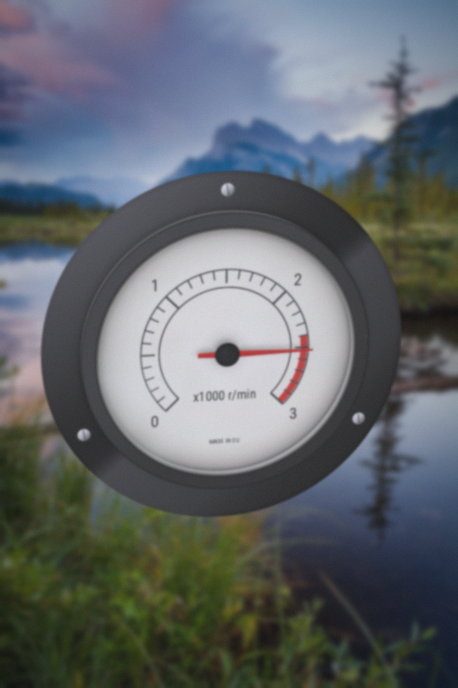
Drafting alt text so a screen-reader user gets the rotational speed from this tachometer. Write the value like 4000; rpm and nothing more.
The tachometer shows 2500; rpm
